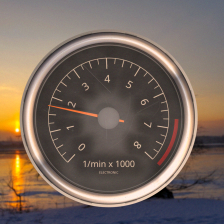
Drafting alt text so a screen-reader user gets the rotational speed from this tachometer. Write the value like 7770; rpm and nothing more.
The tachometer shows 1750; rpm
